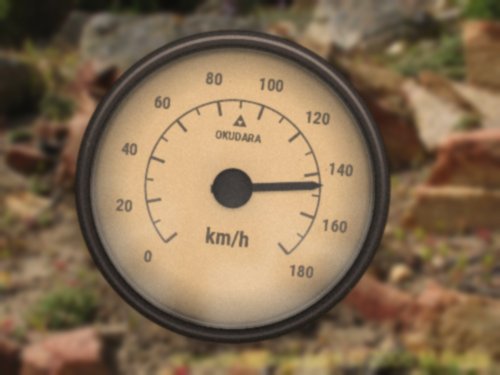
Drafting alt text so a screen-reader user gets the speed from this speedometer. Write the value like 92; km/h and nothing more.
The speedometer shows 145; km/h
